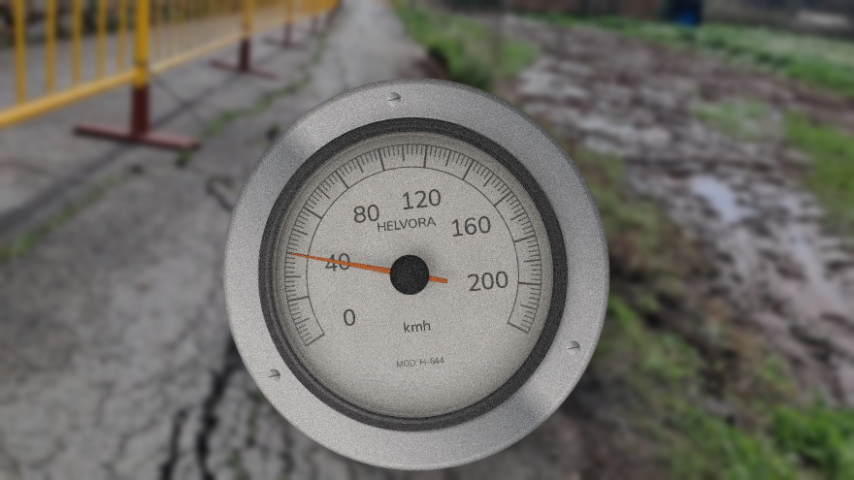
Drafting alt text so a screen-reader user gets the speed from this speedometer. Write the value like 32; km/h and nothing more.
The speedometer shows 40; km/h
